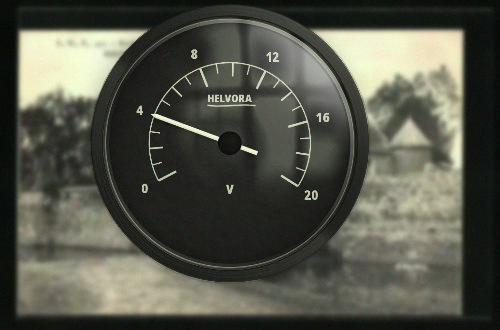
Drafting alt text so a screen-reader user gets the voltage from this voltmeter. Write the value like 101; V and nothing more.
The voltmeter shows 4; V
